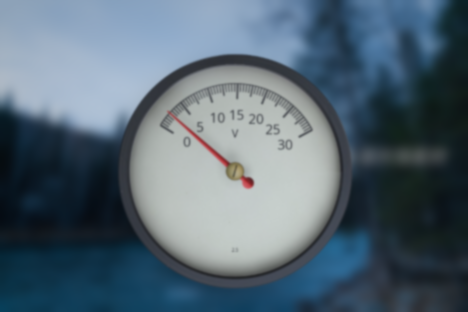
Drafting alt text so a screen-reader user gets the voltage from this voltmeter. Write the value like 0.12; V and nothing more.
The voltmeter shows 2.5; V
